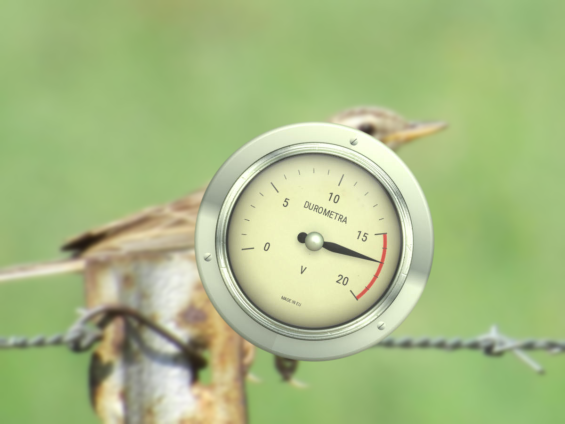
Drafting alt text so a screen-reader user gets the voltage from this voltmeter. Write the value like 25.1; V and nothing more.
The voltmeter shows 17; V
